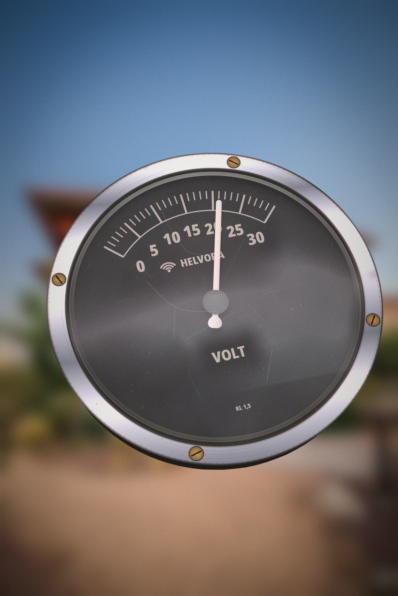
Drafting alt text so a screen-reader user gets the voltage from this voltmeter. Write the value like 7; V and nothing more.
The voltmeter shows 21; V
